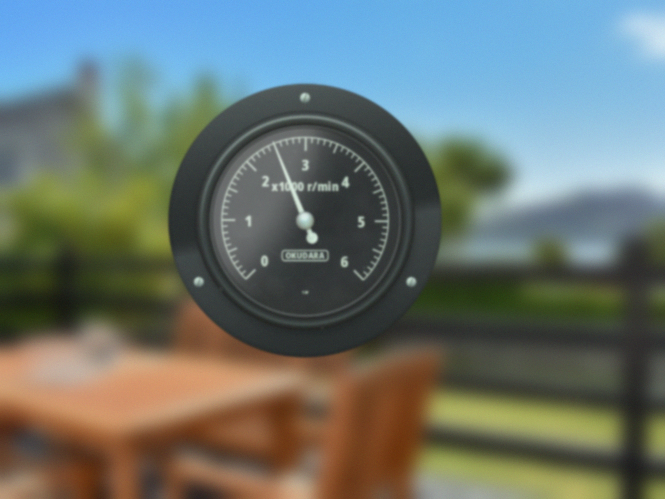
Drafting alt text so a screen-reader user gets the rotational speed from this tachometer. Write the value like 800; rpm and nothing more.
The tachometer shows 2500; rpm
